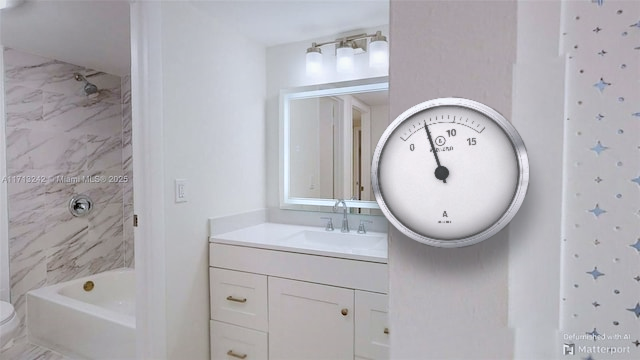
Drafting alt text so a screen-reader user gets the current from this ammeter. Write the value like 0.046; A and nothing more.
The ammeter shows 5; A
